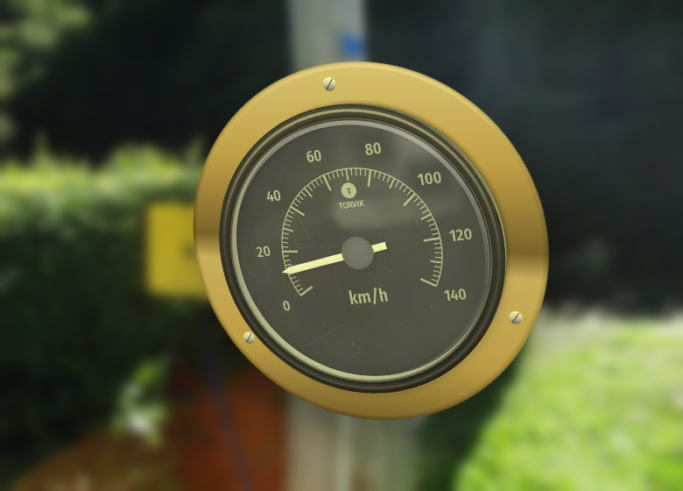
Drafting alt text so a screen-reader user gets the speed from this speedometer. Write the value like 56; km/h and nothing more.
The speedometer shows 12; km/h
